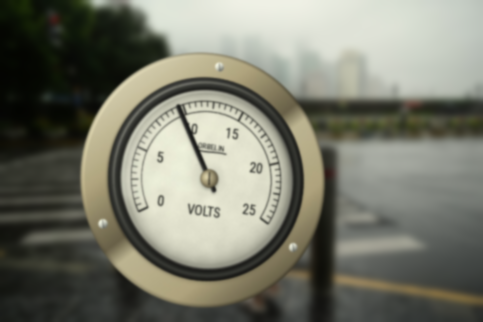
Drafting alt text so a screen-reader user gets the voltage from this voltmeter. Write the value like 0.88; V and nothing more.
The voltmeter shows 9.5; V
